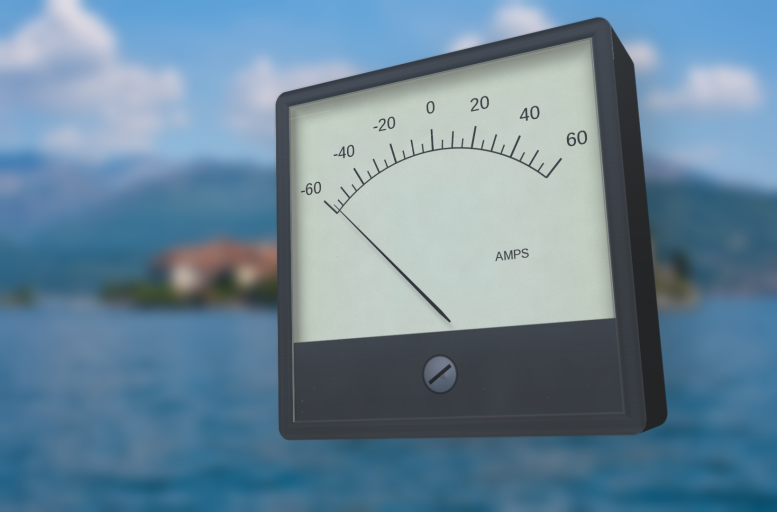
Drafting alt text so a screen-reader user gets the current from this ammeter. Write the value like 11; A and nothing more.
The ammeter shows -57.5; A
